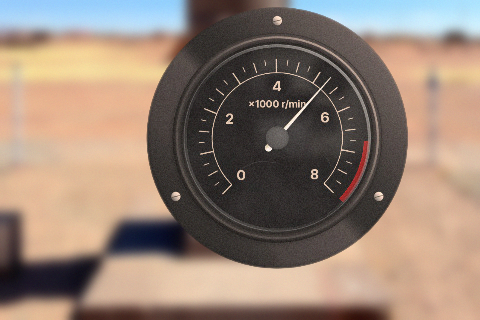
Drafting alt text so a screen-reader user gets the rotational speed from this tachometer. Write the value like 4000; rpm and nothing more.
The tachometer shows 5250; rpm
